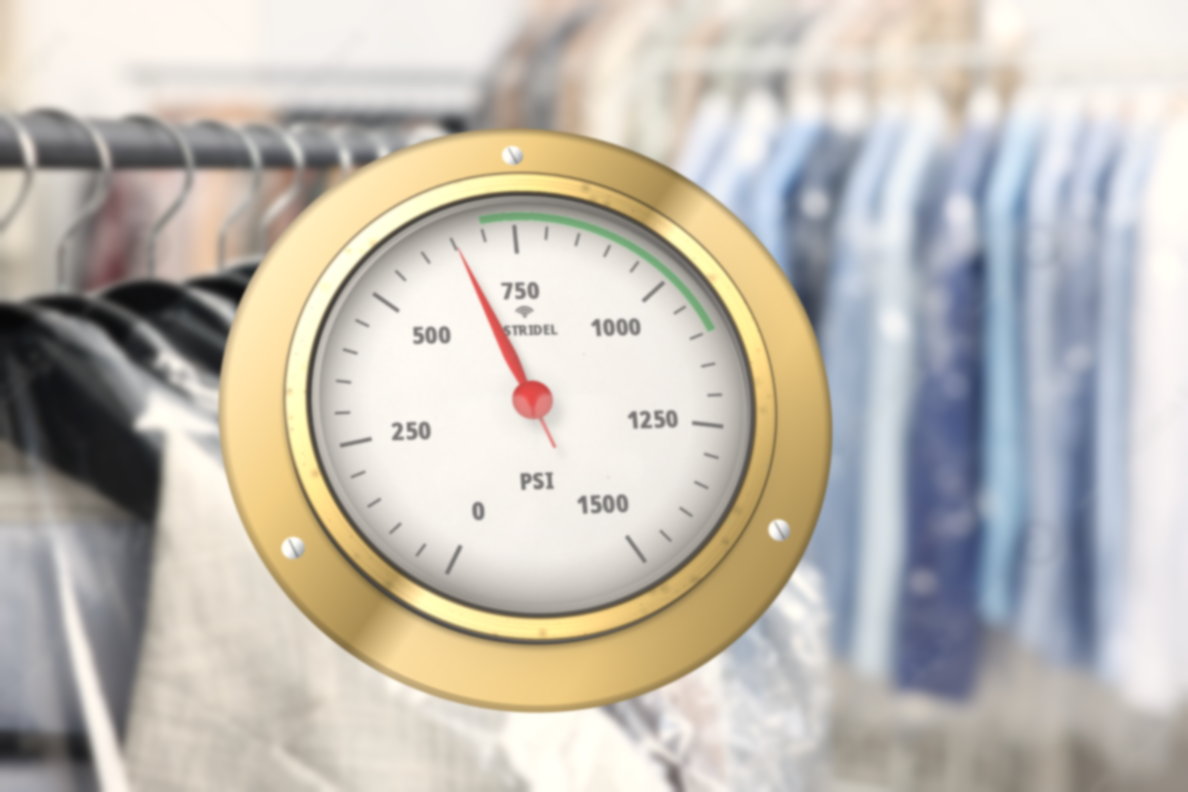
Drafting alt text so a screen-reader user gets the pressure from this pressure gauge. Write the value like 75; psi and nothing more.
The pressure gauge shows 650; psi
